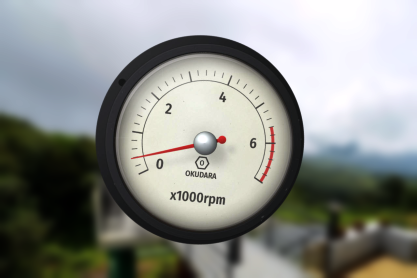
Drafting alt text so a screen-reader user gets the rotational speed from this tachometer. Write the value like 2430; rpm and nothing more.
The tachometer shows 400; rpm
